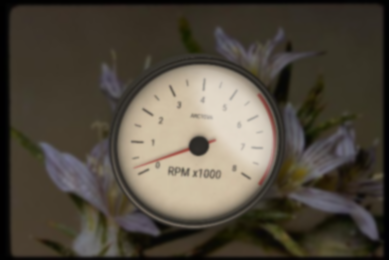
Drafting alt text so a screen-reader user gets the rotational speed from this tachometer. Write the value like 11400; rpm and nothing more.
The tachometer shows 250; rpm
